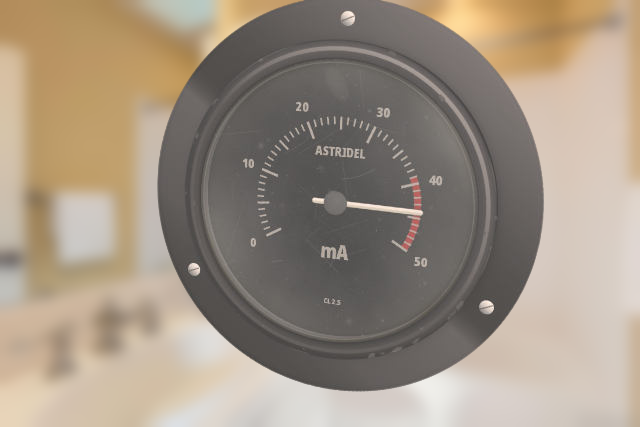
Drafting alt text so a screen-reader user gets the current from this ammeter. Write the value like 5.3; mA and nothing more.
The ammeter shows 44; mA
